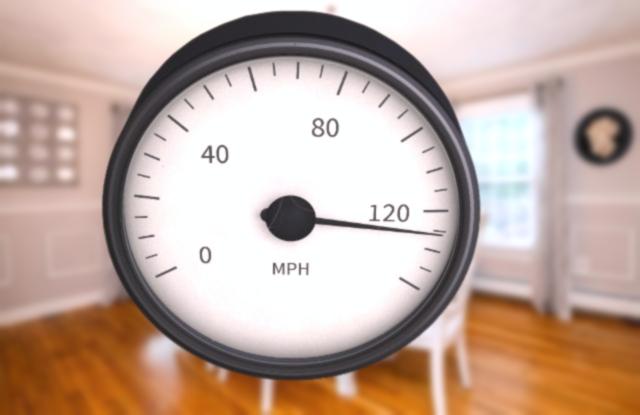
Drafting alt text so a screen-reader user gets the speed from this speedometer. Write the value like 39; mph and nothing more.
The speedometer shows 125; mph
